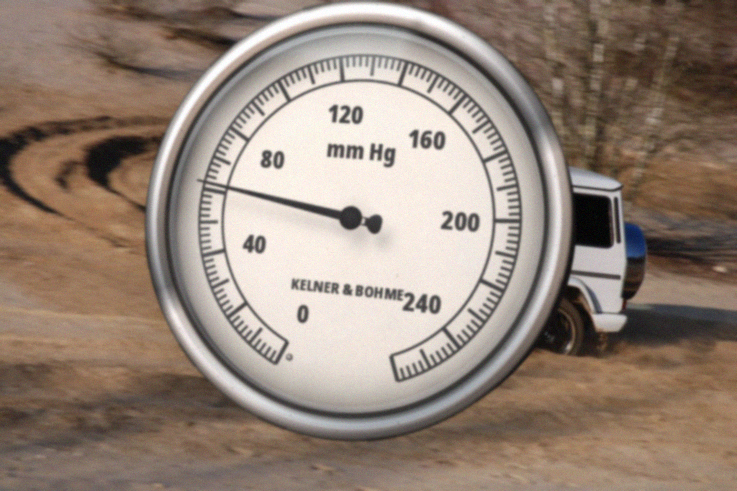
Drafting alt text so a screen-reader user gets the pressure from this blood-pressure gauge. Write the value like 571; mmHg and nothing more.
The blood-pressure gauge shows 62; mmHg
